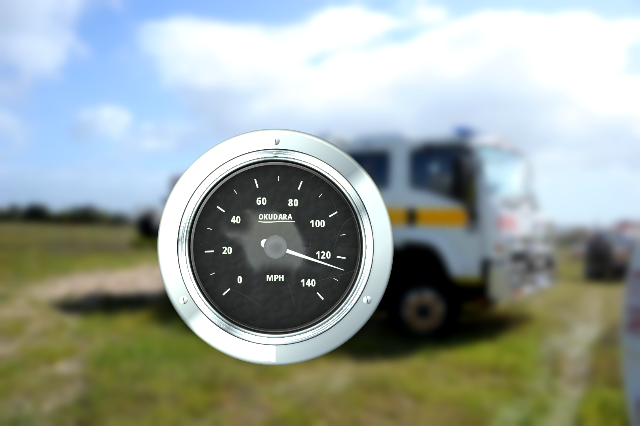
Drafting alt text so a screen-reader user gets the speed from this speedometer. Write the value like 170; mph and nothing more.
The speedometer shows 125; mph
